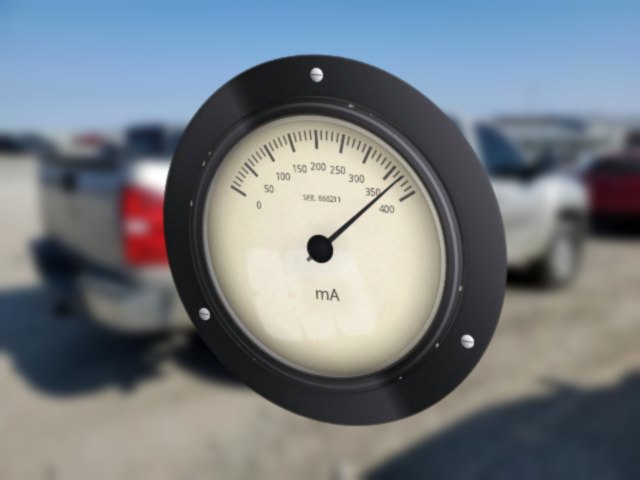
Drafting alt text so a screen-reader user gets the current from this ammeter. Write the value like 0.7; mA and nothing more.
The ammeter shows 370; mA
